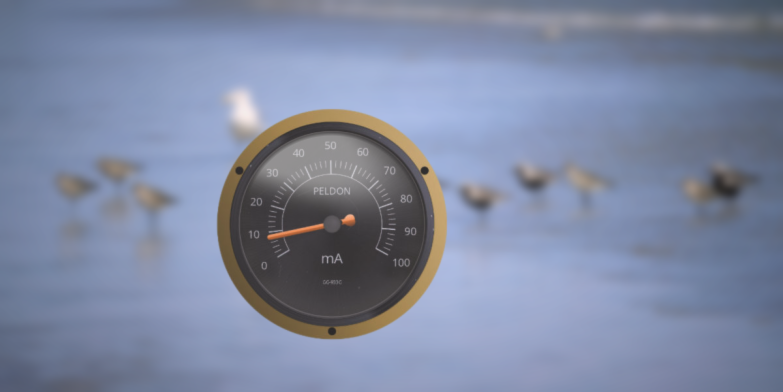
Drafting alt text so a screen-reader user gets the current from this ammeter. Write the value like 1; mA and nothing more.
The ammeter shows 8; mA
